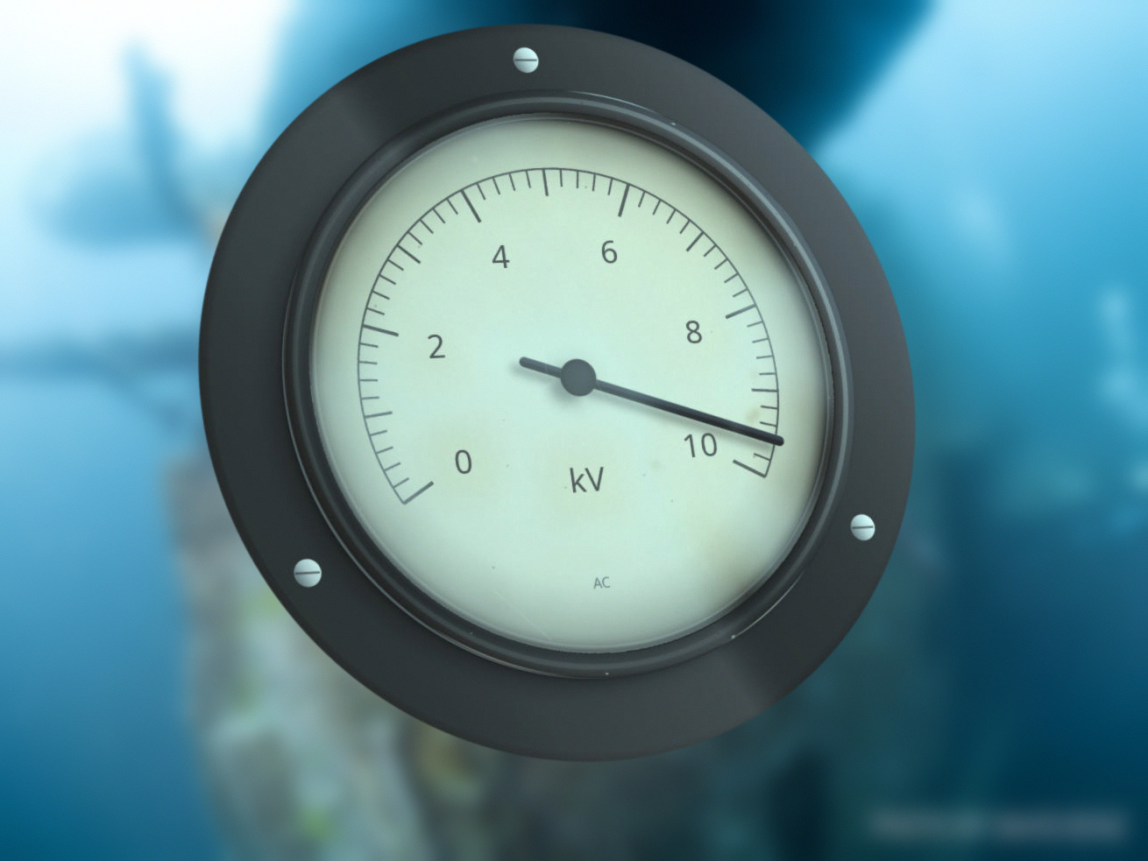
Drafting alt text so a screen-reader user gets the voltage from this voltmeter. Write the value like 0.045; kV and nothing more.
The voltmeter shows 9.6; kV
